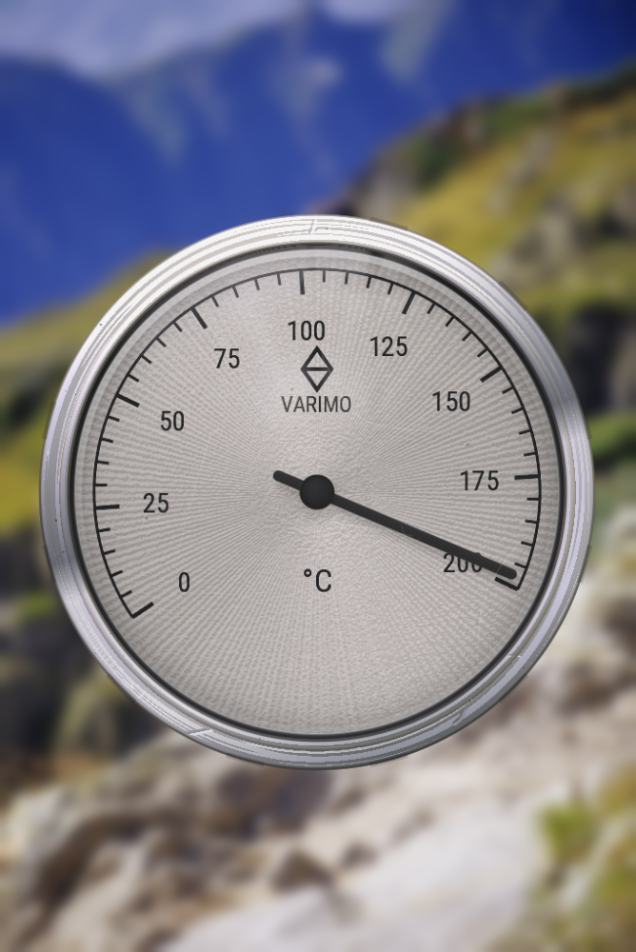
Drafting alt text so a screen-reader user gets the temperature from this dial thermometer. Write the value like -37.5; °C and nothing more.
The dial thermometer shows 197.5; °C
